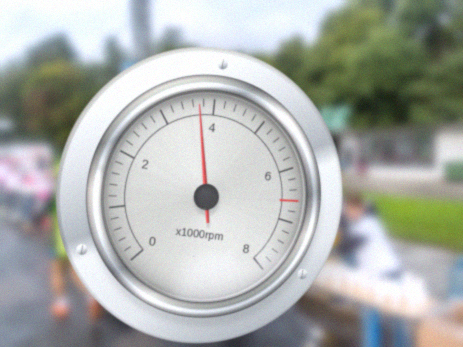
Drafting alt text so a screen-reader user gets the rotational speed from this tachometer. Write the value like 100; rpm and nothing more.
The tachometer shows 3700; rpm
